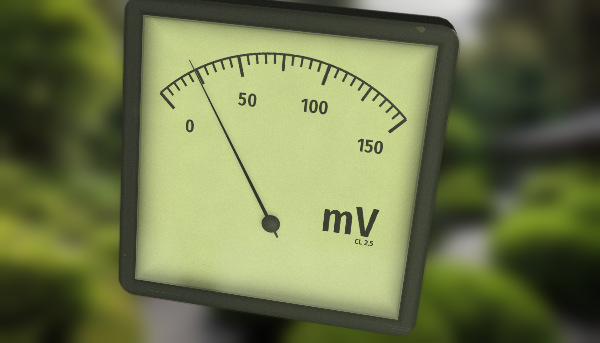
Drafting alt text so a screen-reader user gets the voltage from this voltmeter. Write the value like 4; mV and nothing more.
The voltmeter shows 25; mV
